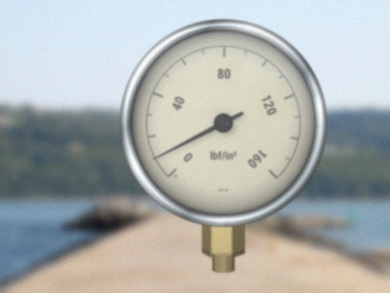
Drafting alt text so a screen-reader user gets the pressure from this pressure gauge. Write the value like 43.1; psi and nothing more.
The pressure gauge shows 10; psi
